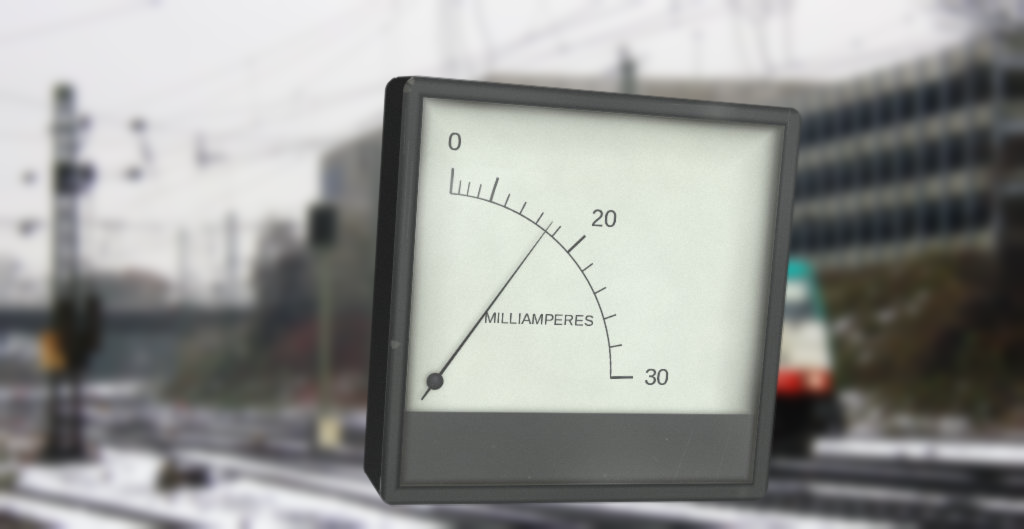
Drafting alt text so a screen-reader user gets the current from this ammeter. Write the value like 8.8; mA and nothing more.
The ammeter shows 17; mA
